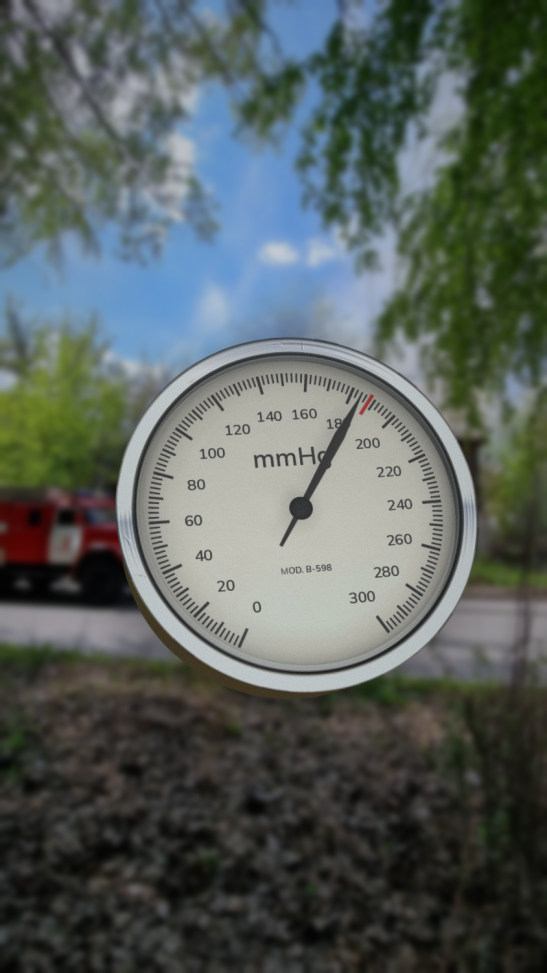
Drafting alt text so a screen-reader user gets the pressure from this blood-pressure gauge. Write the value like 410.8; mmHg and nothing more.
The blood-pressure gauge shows 184; mmHg
